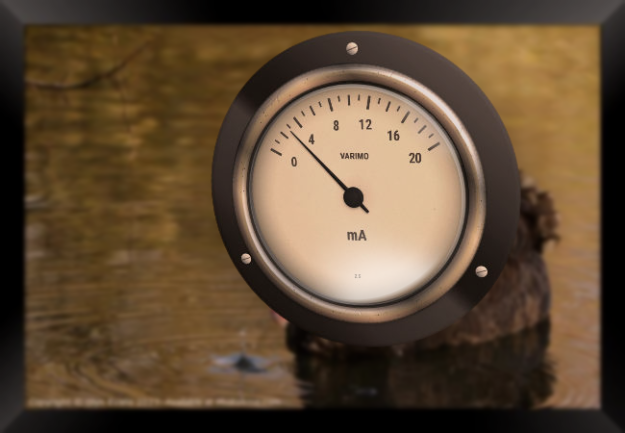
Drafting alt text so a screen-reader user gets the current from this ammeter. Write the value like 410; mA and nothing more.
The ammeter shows 3; mA
